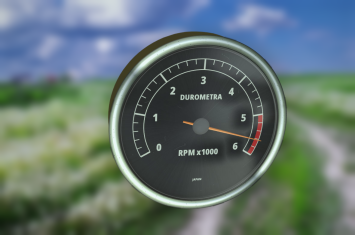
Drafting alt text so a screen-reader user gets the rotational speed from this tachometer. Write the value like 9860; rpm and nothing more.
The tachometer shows 5600; rpm
